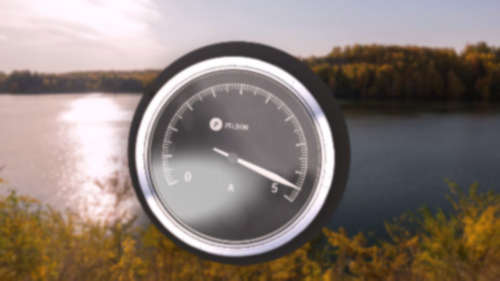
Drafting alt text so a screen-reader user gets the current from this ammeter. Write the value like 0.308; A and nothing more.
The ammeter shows 4.75; A
